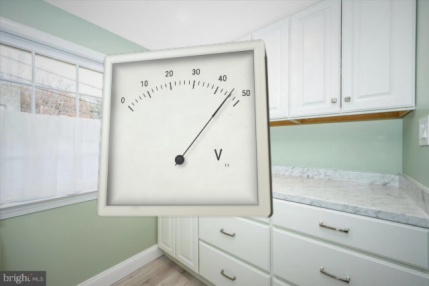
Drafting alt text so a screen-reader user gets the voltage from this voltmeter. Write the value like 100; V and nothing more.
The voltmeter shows 46; V
